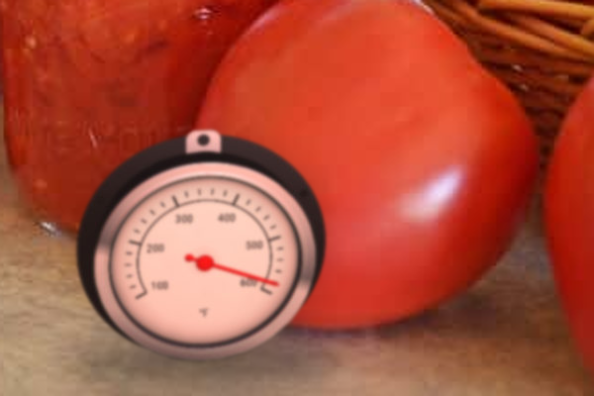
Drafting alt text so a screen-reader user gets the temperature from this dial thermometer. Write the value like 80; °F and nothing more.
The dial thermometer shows 580; °F
